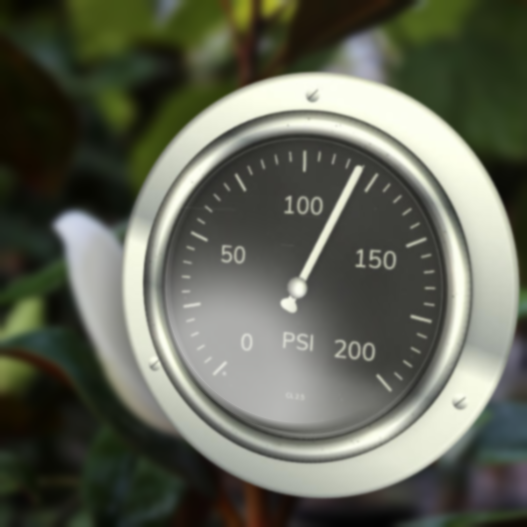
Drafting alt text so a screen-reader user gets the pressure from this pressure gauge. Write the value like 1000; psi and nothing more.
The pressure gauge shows 120; psi
